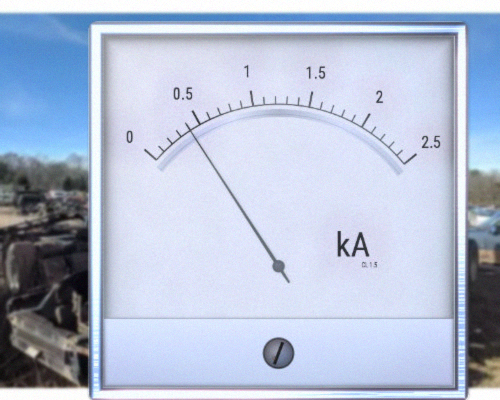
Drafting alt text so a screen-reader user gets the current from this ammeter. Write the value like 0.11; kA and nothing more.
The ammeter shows 0.4; kA
